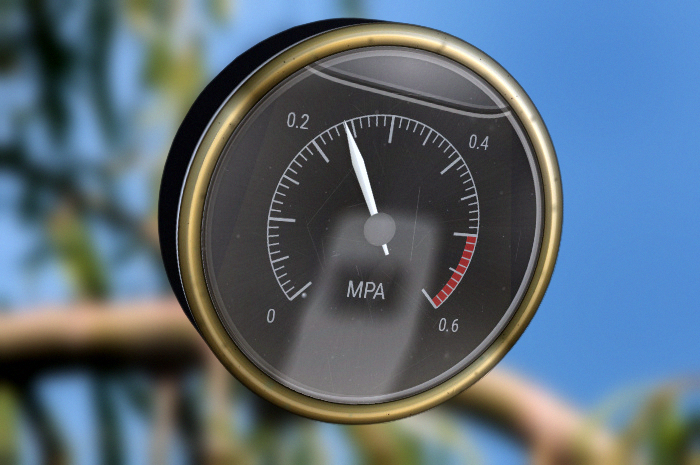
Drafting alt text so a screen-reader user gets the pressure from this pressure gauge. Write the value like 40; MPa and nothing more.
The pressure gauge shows 0.24; MPa
